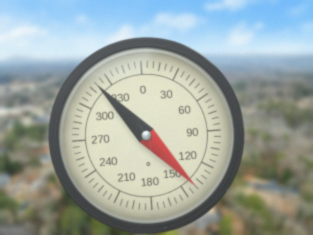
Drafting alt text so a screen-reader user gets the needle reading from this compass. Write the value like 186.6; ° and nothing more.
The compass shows 140; °
